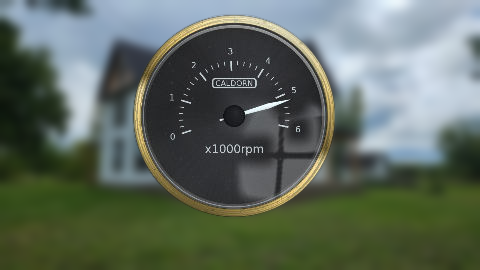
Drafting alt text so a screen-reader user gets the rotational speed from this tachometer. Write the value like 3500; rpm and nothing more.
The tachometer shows 5200; rpm
